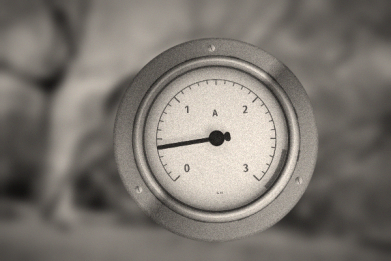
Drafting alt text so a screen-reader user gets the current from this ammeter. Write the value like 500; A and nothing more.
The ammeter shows 0.4; A
